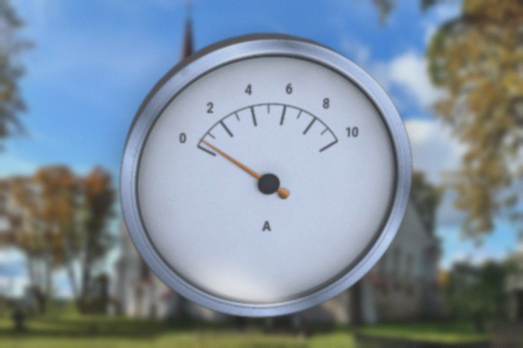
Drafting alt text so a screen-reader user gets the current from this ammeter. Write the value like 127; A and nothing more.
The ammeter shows 0.5; A
